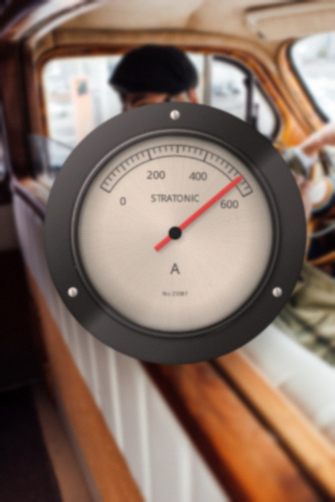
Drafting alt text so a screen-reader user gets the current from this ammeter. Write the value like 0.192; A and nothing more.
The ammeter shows 540; A
